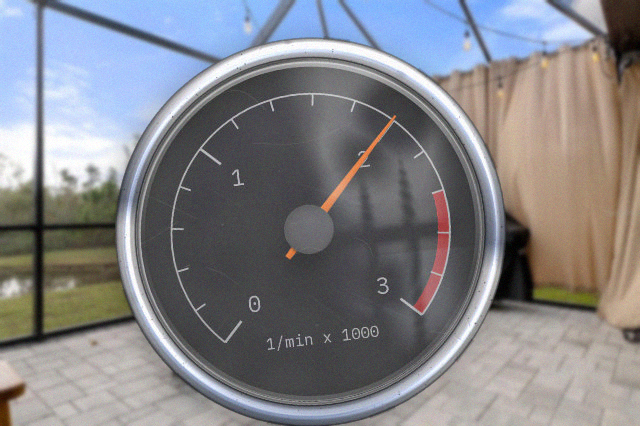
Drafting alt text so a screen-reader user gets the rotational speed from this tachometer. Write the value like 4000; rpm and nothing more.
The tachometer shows 2000; rpm
